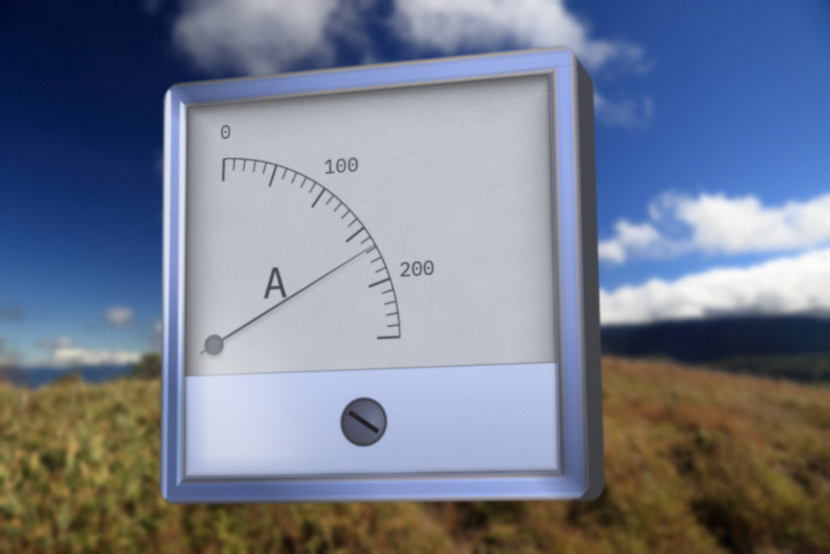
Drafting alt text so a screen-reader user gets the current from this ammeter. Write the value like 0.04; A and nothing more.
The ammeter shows 170; A
